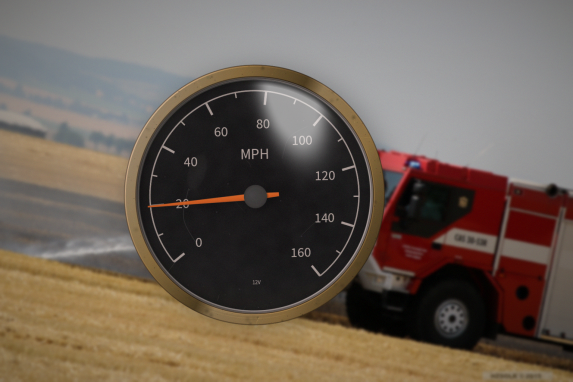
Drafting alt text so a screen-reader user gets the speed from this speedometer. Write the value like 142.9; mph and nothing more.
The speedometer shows 20; mph
